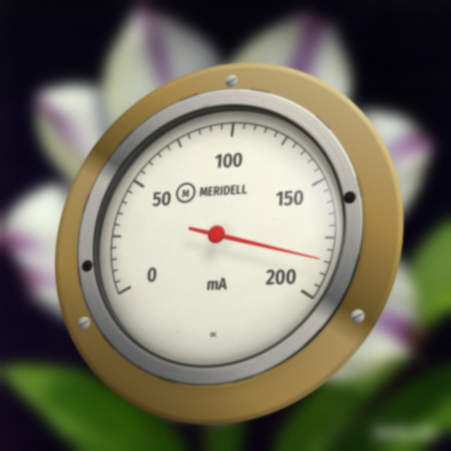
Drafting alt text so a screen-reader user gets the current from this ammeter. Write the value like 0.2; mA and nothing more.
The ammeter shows 185; mA
